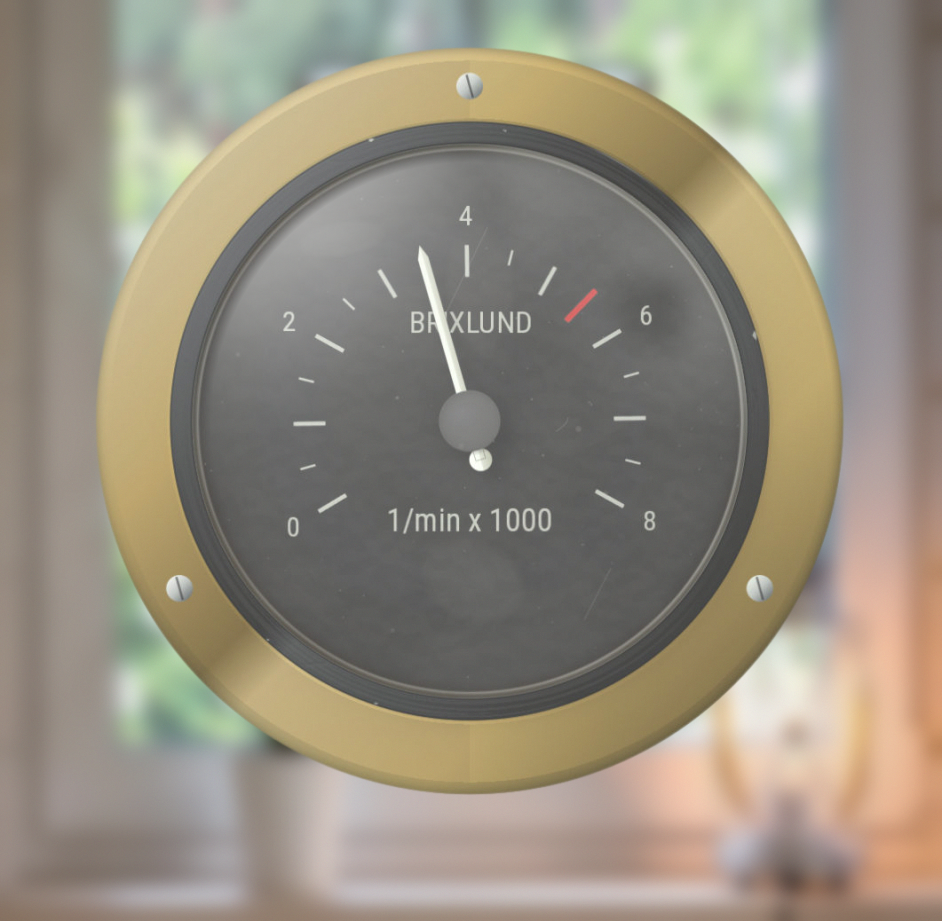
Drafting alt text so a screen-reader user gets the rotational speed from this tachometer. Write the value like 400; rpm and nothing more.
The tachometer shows 3500; rpm
